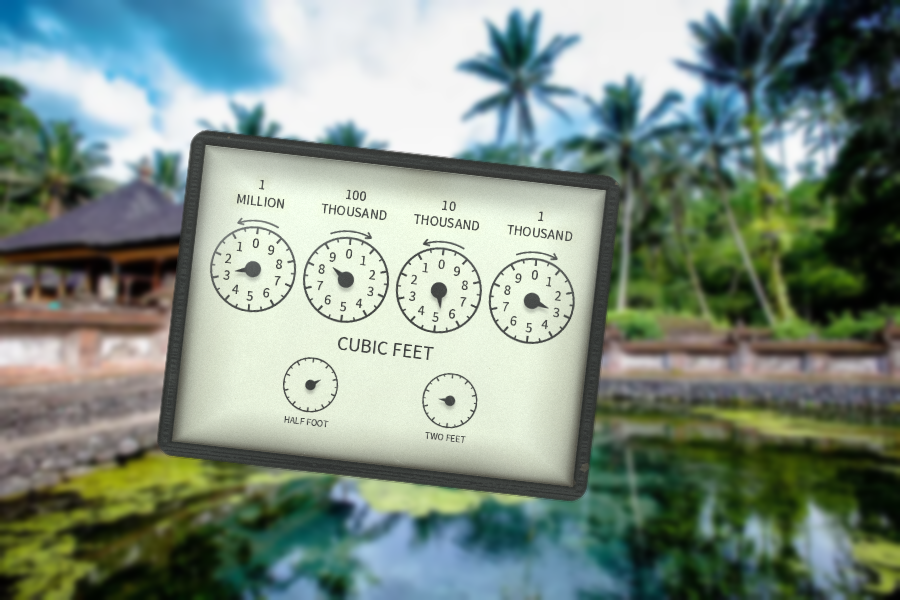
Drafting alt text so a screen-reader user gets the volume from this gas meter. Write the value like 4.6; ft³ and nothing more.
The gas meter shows 285300; ft³
